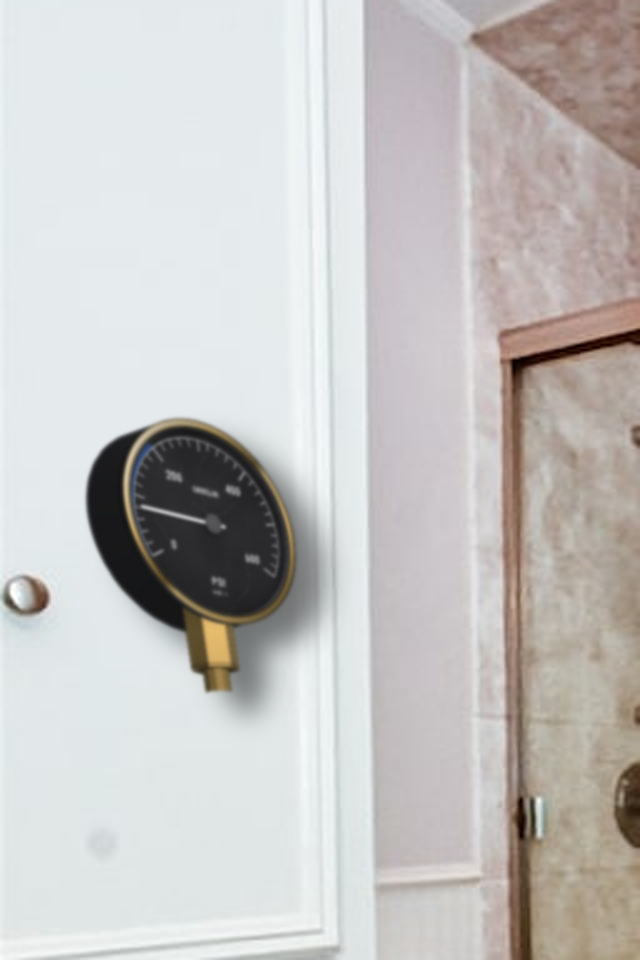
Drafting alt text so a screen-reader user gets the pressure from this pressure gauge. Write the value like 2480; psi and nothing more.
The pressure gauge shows 80; psi
